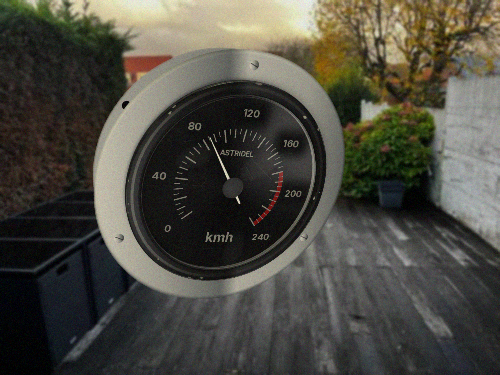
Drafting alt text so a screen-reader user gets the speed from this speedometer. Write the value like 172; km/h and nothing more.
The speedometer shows 85; km/h
